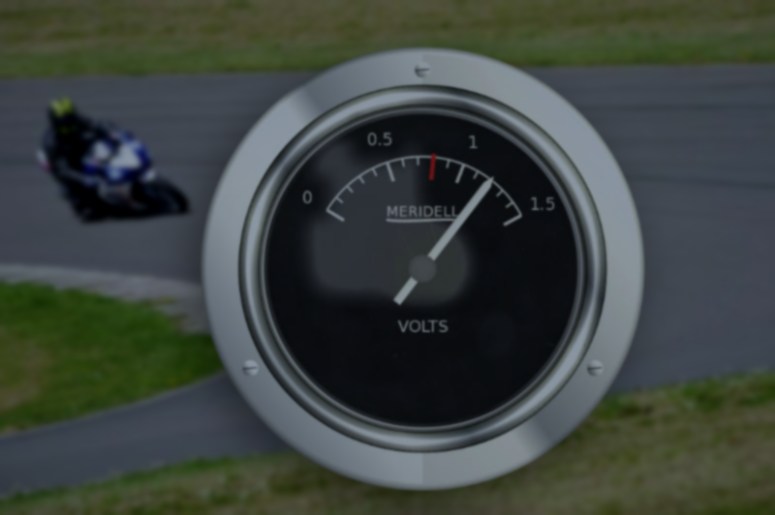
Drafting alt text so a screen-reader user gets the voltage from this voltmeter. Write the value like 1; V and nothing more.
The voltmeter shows 1.2; V
